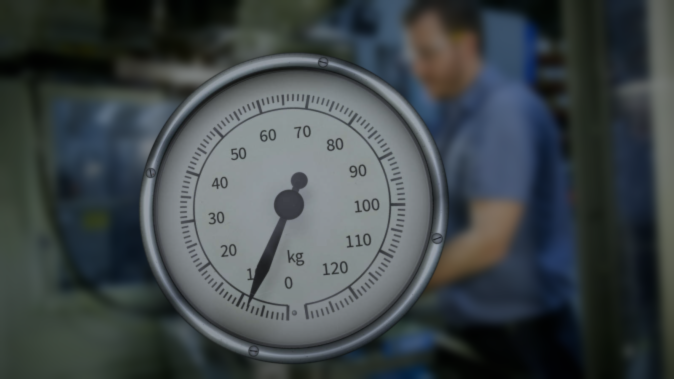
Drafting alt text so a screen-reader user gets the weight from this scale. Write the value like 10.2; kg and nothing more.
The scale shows 8; kg
